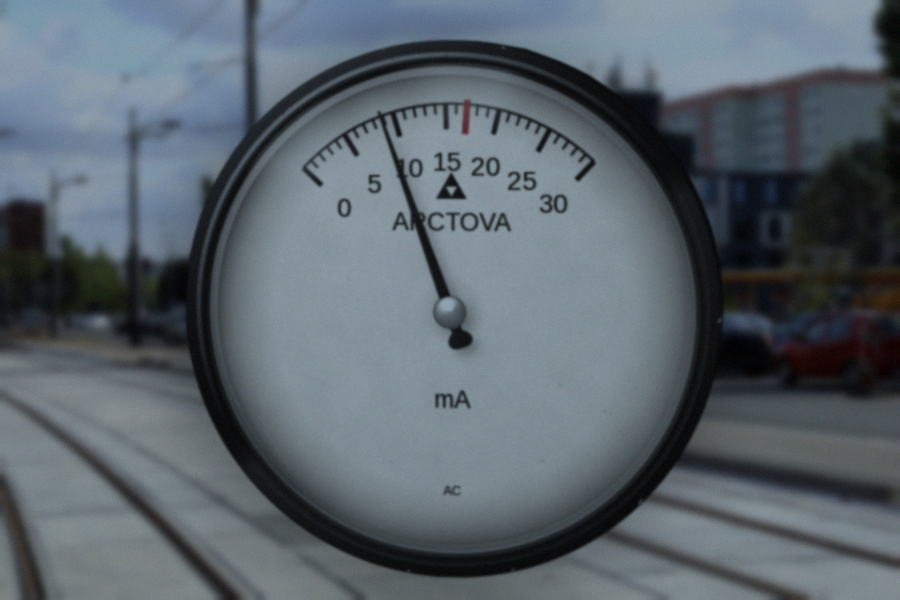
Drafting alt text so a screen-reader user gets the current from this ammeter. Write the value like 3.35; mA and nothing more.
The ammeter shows 9; mA
